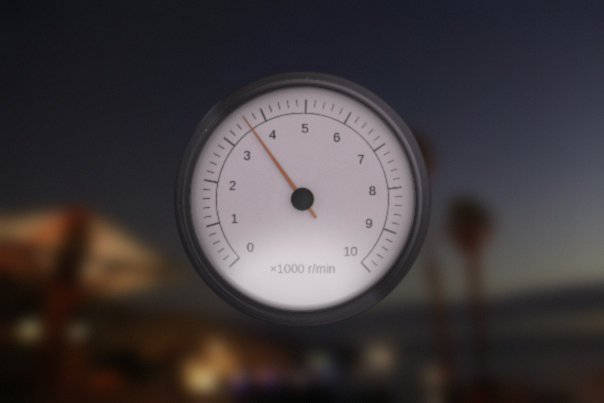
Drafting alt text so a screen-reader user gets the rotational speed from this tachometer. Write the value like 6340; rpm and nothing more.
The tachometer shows 3600; rpm
